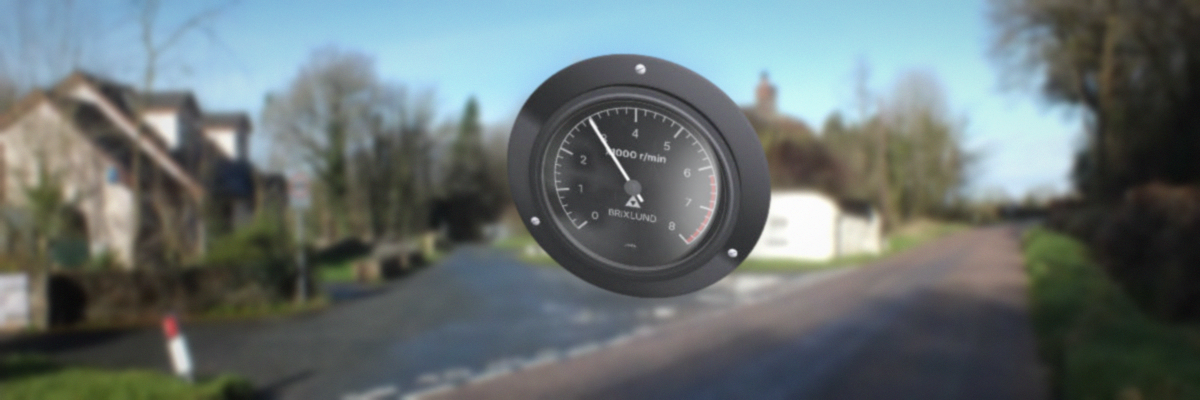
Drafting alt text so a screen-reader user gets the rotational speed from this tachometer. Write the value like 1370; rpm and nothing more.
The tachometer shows 3000; rpm
